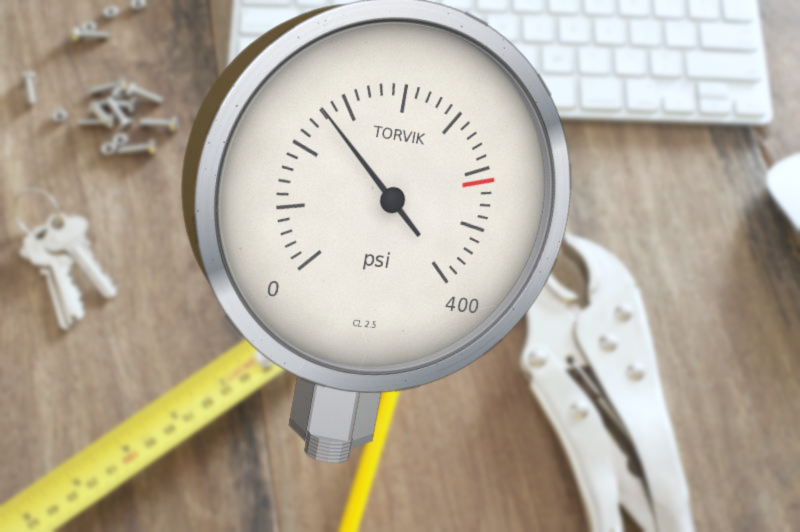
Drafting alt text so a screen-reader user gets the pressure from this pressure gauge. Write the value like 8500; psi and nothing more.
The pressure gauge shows 130; psi
